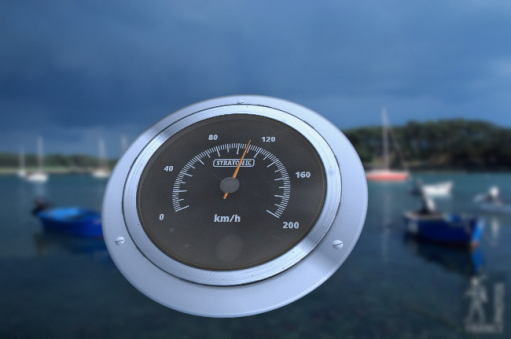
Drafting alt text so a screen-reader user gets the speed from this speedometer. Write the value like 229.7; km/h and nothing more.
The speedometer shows 110; km/h
